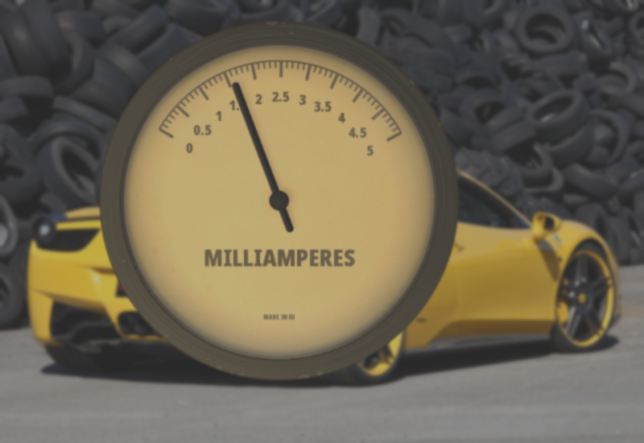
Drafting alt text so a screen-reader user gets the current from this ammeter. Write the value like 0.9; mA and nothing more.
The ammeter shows 1.6; mA
